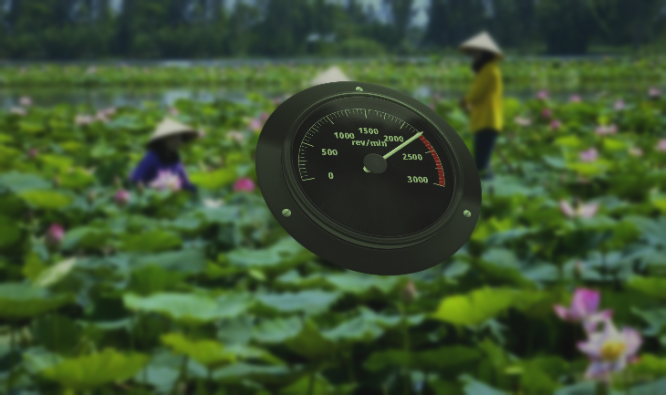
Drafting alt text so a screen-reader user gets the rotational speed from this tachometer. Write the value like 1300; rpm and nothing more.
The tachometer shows 2250; rpm
